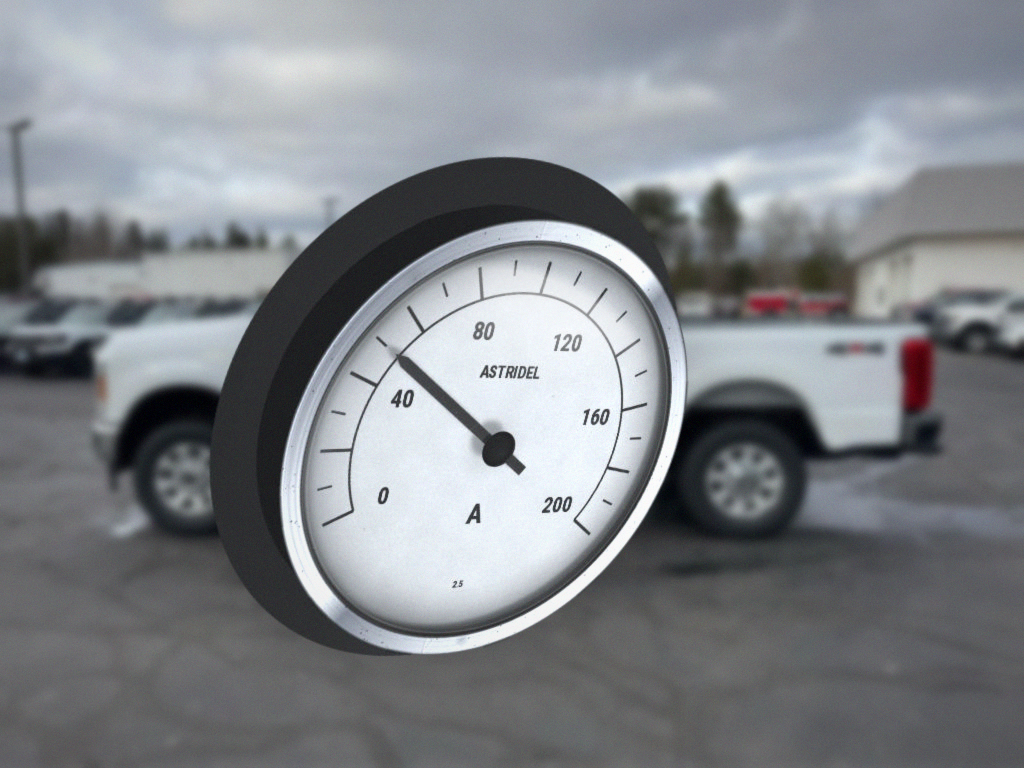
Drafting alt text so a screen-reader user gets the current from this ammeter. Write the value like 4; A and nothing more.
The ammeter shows 50; A
